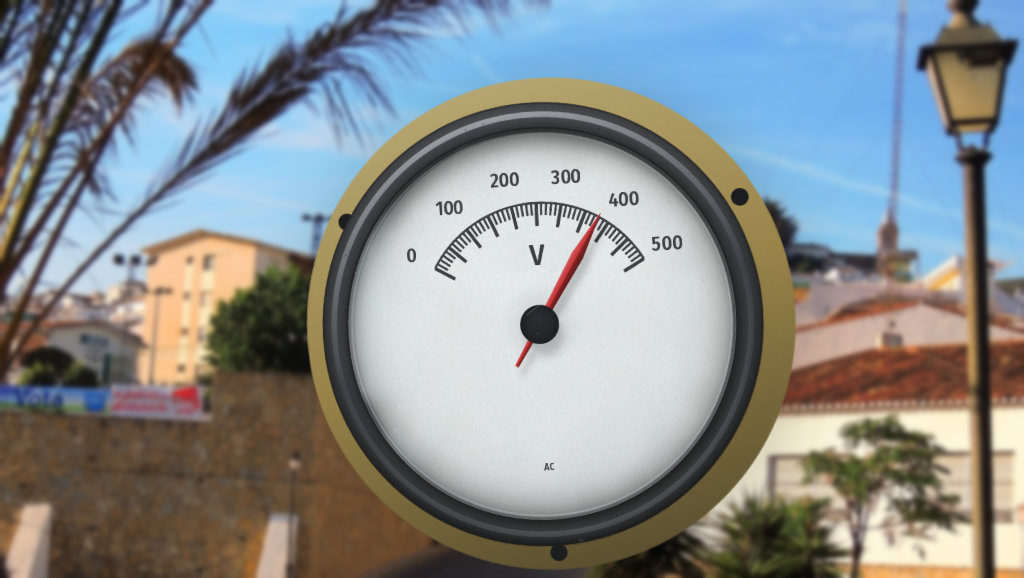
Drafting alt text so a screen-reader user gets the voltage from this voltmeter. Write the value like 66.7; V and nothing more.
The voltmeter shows 380; V
